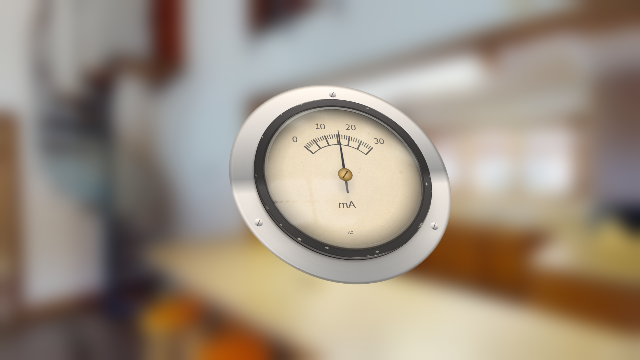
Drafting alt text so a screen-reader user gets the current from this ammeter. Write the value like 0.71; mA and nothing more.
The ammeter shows 15; mA
